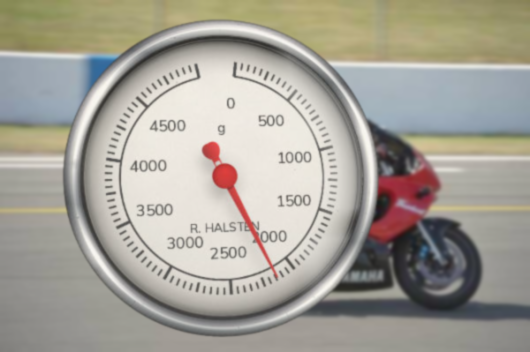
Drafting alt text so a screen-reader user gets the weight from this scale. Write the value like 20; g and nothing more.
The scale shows 2150; g
